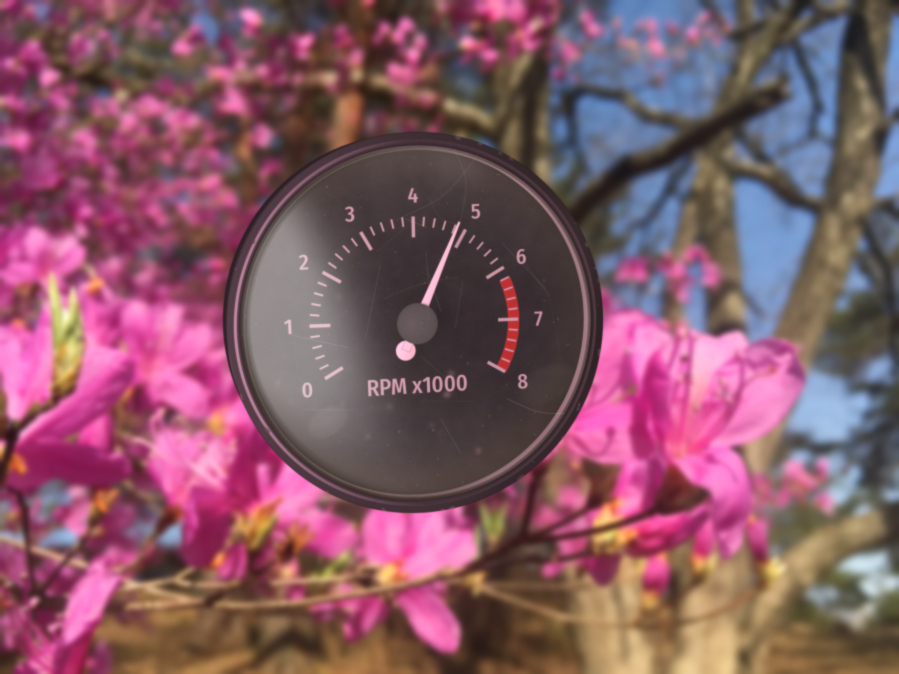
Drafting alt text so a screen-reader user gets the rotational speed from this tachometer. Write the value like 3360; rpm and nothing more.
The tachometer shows 4800; rpm
